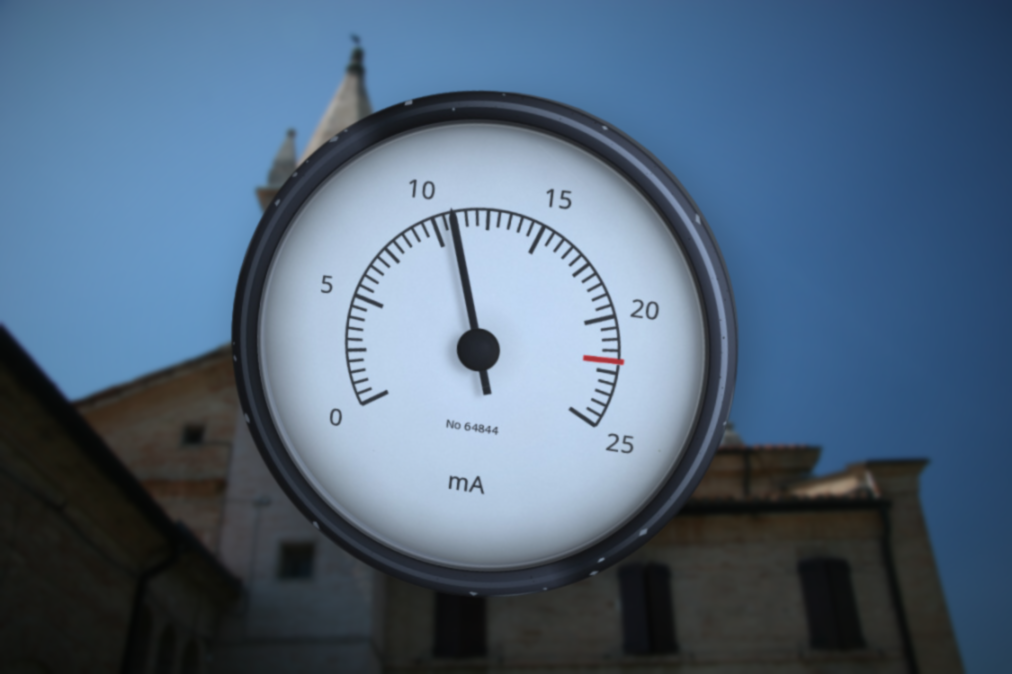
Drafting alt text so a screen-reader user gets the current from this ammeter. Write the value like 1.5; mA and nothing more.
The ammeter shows 11; mA
